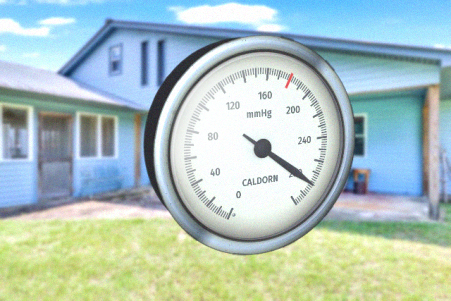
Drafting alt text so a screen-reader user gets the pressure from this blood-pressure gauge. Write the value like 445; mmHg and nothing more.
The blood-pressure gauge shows 280; mmHg
